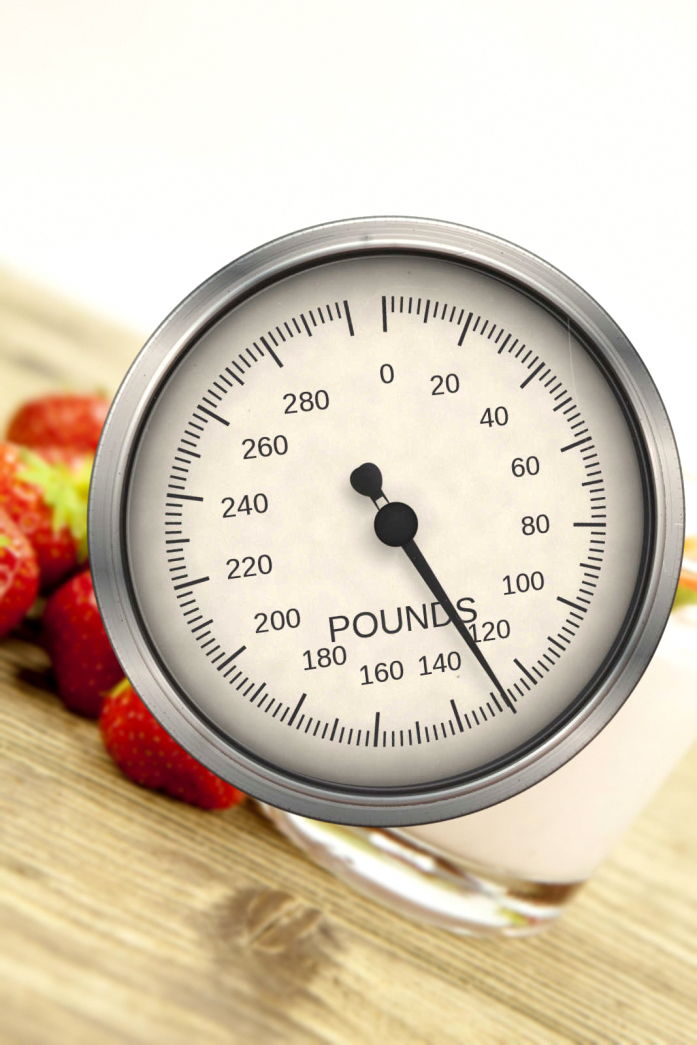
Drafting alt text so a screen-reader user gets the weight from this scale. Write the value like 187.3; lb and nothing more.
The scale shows 128; lb
